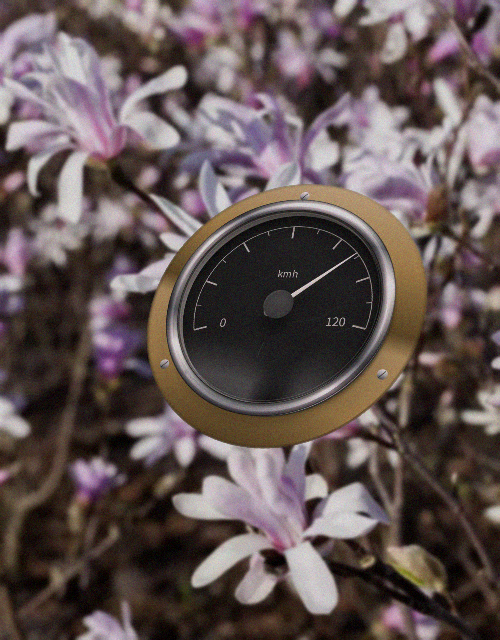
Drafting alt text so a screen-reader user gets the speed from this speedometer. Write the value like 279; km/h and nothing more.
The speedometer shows 90; km/h
